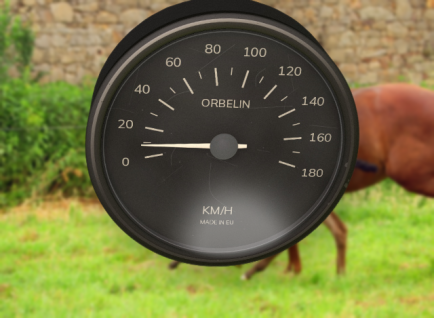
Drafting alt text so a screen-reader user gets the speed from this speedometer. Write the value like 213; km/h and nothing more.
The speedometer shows 10; km/h
